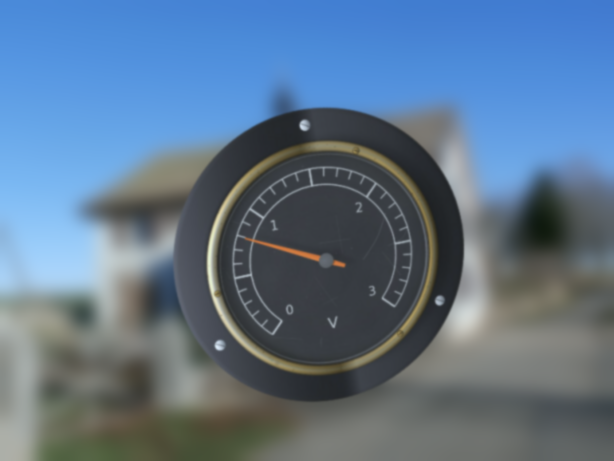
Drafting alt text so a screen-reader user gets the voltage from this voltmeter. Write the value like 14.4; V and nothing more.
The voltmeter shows 0.8; V
